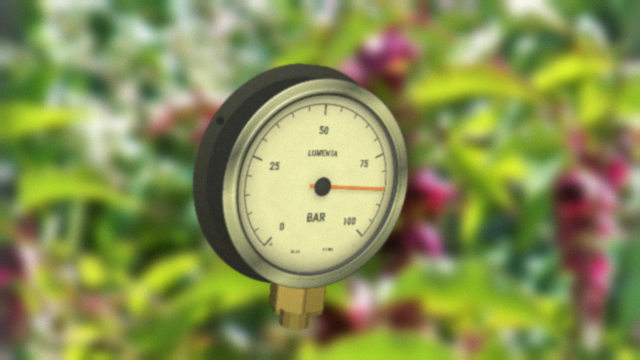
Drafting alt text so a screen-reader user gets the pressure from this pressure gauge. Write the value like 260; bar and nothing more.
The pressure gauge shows 85; bar
